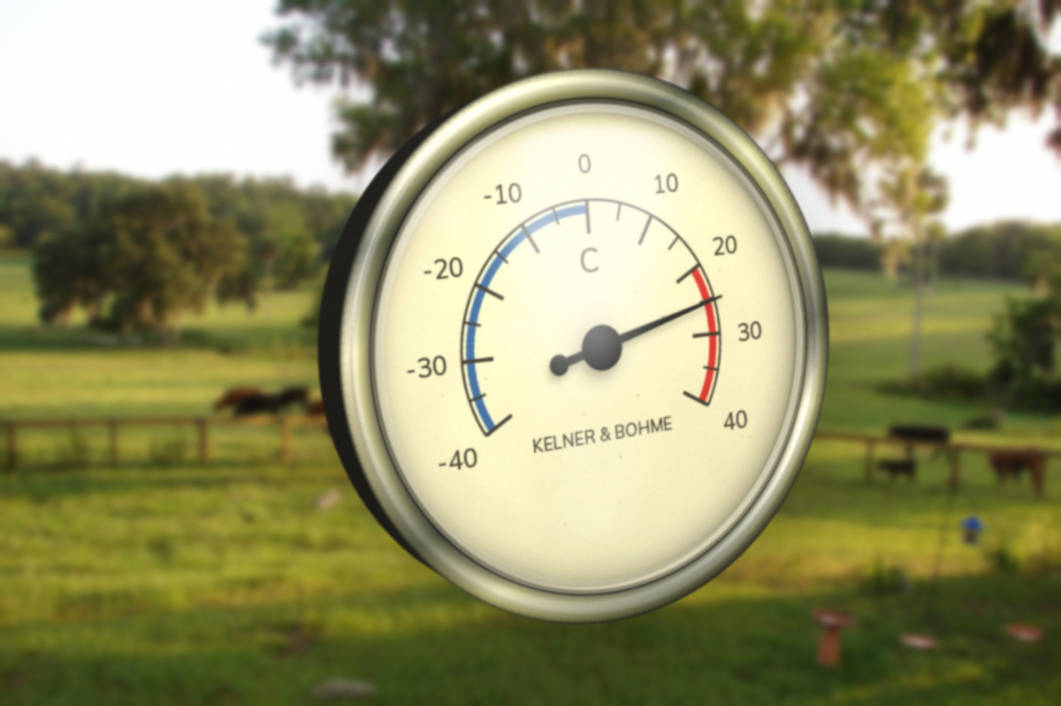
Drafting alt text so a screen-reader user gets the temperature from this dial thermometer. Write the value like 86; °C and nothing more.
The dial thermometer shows 25; °C
